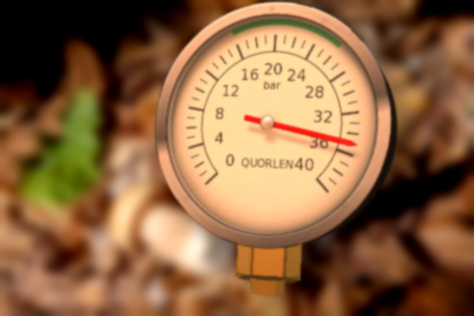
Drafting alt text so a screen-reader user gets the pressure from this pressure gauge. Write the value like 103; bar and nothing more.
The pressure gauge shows 35; bar
